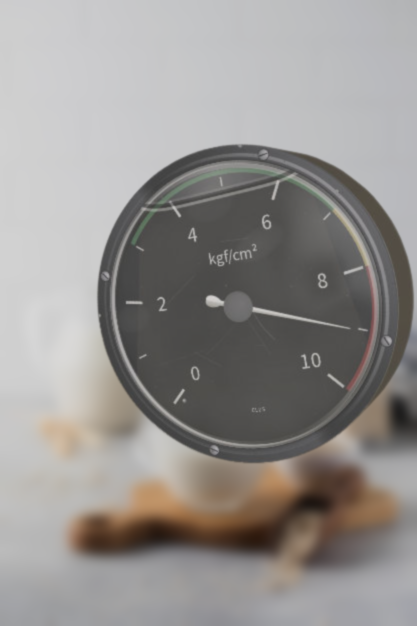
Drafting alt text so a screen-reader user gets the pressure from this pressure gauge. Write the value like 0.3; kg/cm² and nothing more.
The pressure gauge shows 9; kg/cm²
